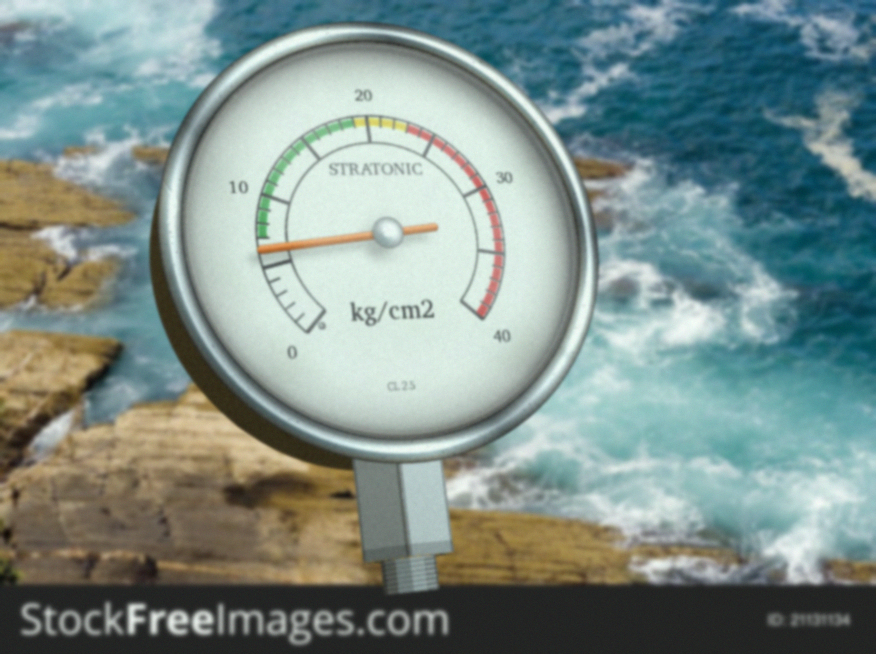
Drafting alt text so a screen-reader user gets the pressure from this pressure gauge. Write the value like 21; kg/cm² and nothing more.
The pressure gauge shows 6; kg/cm²
